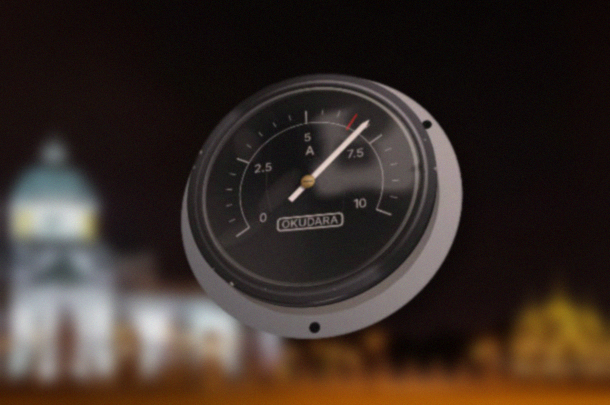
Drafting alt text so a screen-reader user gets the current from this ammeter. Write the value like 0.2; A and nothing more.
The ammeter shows 7; A
